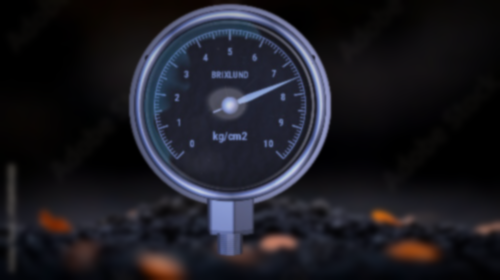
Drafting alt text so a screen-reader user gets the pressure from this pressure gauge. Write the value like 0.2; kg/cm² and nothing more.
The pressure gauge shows 7.5; kg/cm²
